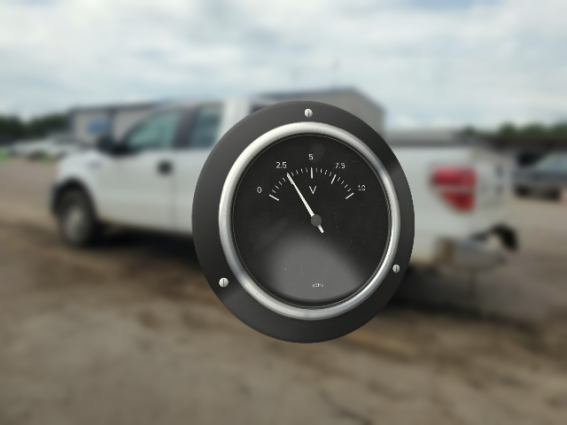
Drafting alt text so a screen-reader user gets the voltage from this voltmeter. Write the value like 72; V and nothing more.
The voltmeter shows 2.5; V
